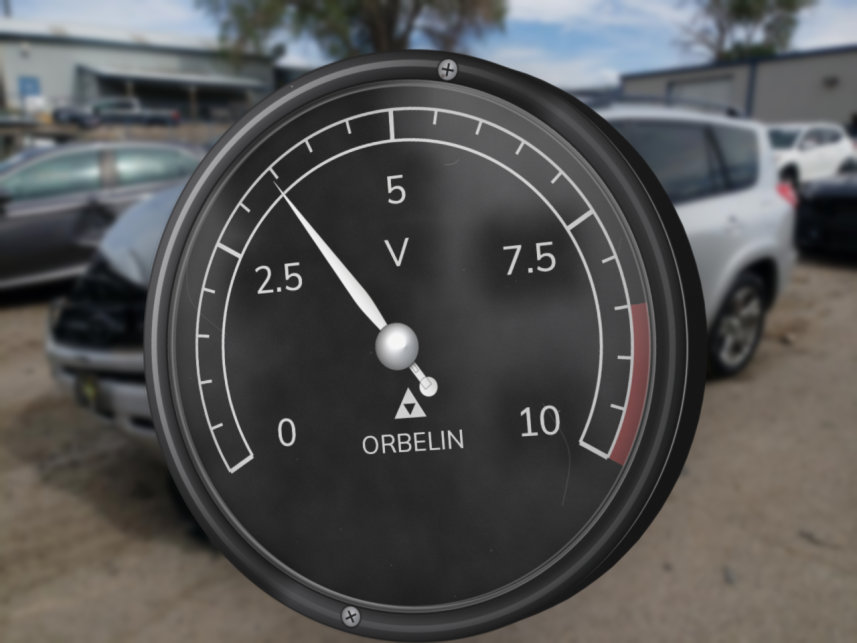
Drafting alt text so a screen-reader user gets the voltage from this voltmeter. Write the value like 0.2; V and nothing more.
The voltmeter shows 3.5; V
